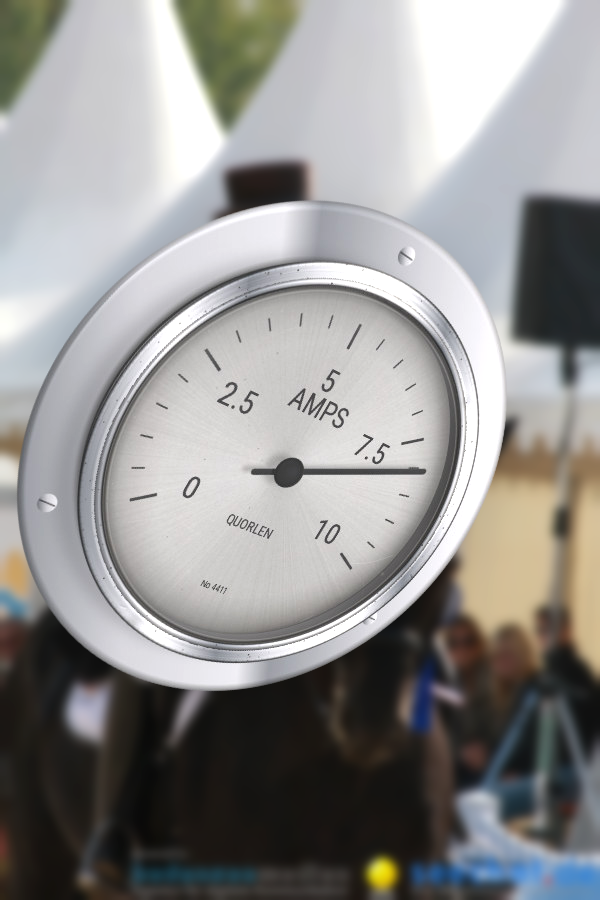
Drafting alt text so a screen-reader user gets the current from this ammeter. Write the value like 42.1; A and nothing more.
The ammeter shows 8; A
